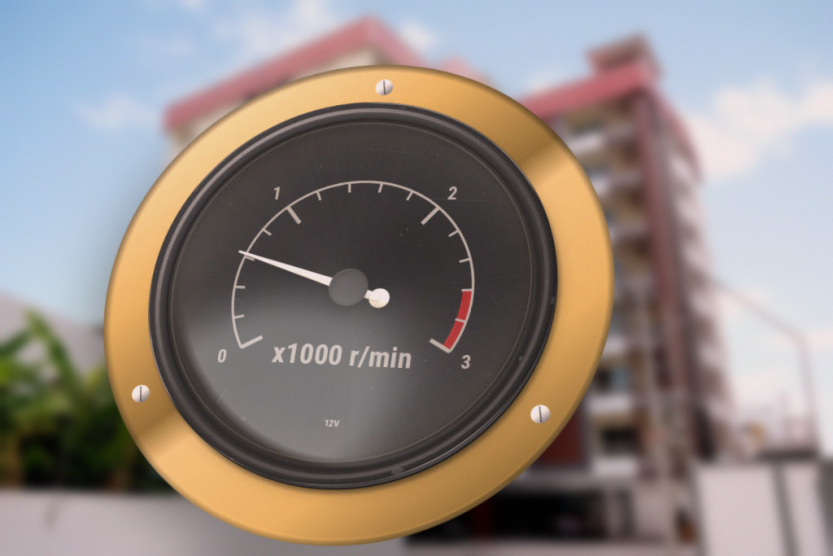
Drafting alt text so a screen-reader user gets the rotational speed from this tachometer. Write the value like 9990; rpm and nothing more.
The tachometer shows 600; rpm
